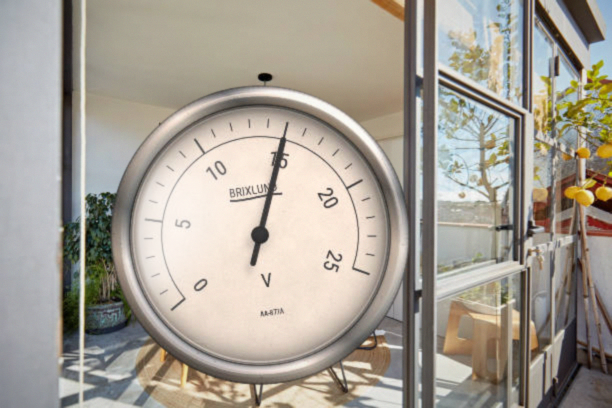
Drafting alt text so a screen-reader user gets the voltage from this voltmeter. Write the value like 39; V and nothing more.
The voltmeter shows 15; V
